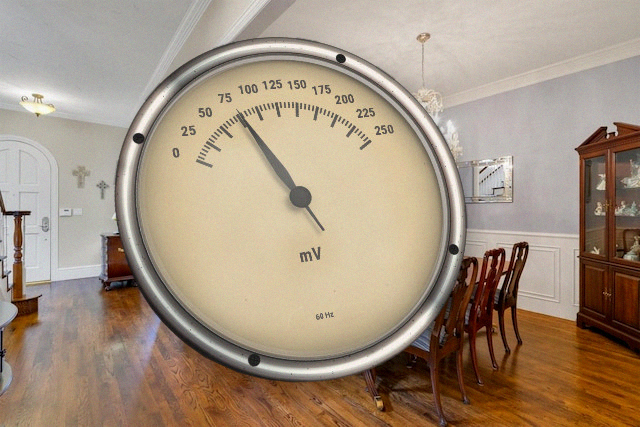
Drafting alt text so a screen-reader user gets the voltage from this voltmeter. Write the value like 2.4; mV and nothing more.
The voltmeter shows 75; mV
